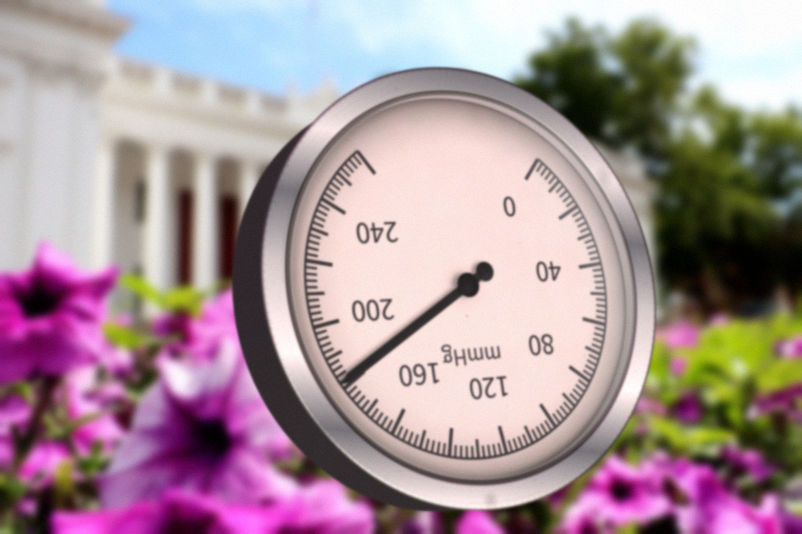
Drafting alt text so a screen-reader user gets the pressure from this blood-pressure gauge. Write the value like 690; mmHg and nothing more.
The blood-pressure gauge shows 182; mmHg
